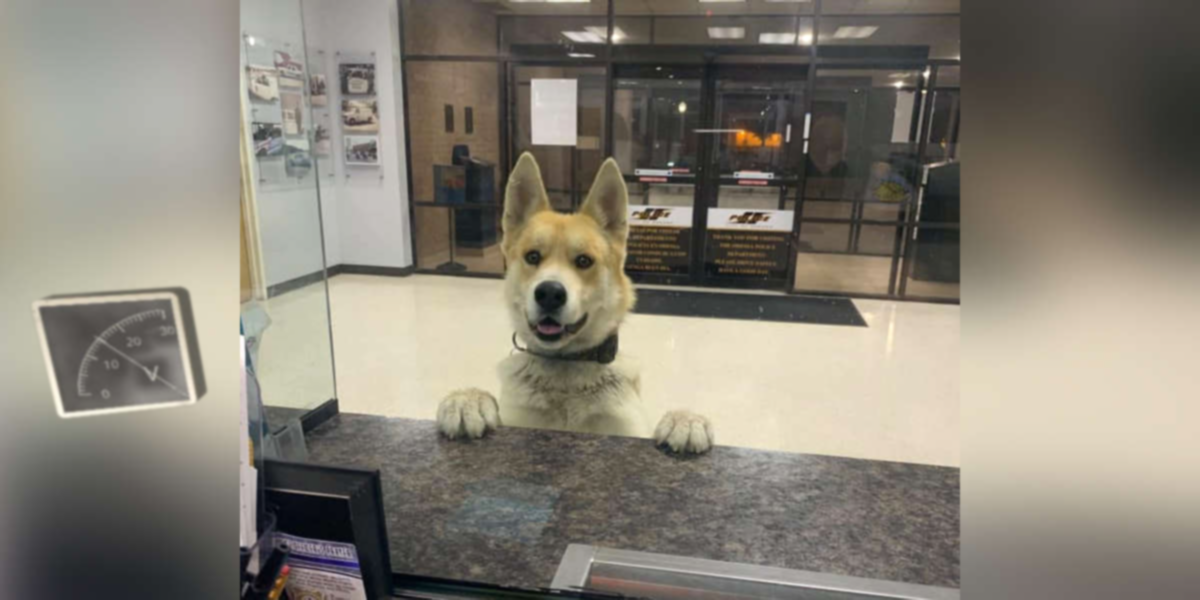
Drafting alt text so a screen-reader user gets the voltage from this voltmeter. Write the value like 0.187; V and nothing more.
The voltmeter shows 15; V
